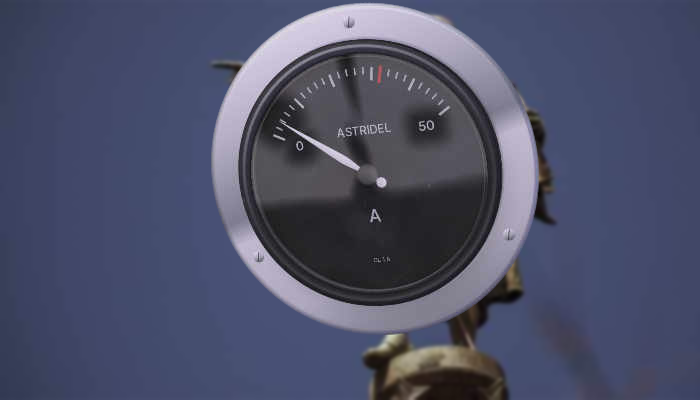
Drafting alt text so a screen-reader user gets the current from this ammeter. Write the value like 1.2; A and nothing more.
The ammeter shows 4; A
